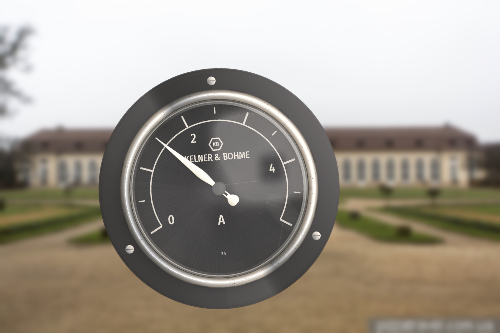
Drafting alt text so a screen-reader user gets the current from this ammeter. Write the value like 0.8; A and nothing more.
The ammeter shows 1.5; A
